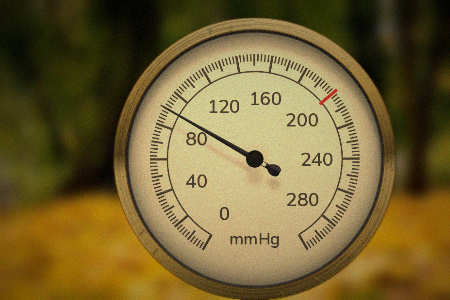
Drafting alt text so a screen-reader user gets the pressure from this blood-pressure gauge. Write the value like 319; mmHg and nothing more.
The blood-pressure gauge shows 90; mmHg
